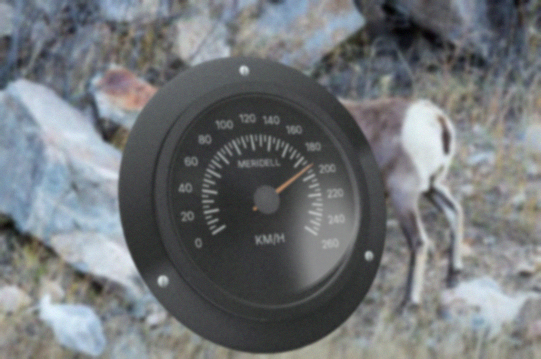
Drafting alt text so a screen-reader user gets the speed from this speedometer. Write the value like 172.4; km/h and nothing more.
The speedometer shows 190; km/h
